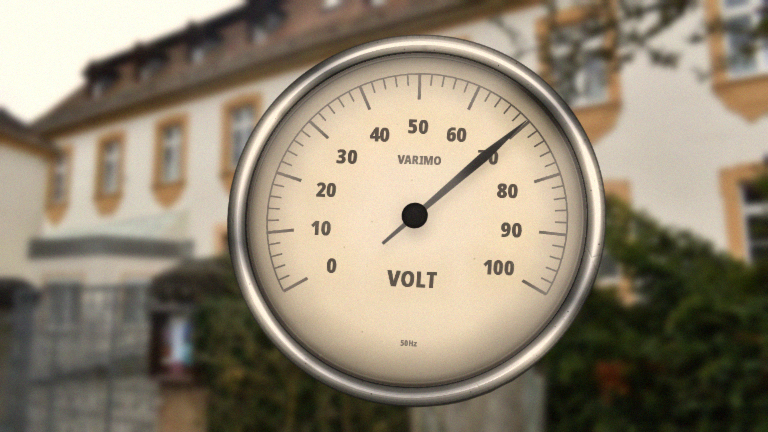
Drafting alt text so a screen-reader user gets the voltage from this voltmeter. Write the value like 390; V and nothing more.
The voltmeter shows 70; V
